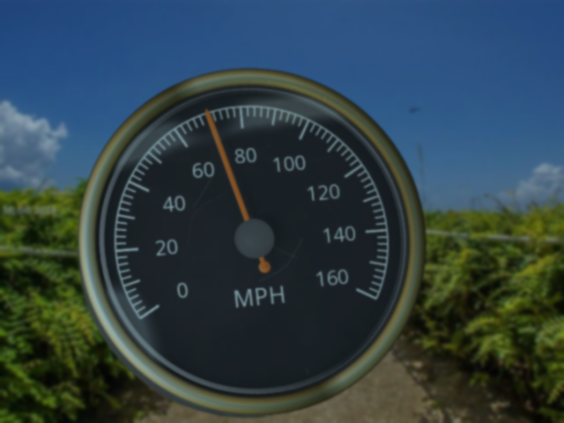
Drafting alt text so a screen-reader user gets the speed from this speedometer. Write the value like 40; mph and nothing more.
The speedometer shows 70; mph
